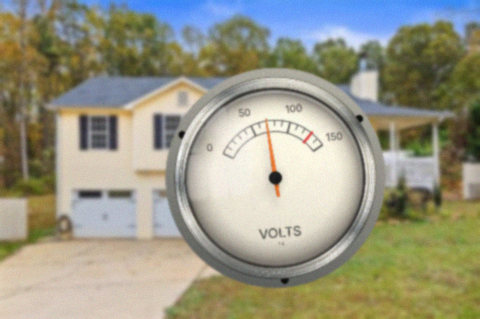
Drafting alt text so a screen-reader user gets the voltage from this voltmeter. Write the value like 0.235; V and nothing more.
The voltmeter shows 70; V
